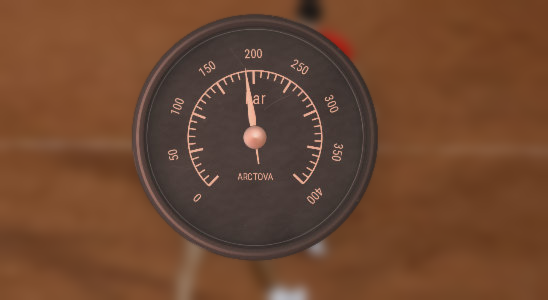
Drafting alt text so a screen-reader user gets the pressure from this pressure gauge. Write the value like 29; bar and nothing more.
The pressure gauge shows 190; bar
